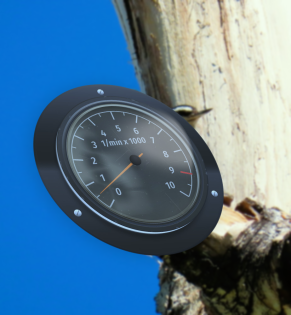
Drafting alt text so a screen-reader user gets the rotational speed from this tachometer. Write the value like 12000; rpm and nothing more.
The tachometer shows 500; rpm
